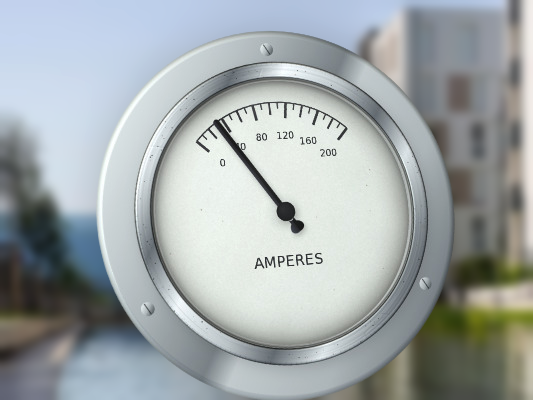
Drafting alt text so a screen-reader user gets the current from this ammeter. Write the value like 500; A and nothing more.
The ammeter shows 30; A
